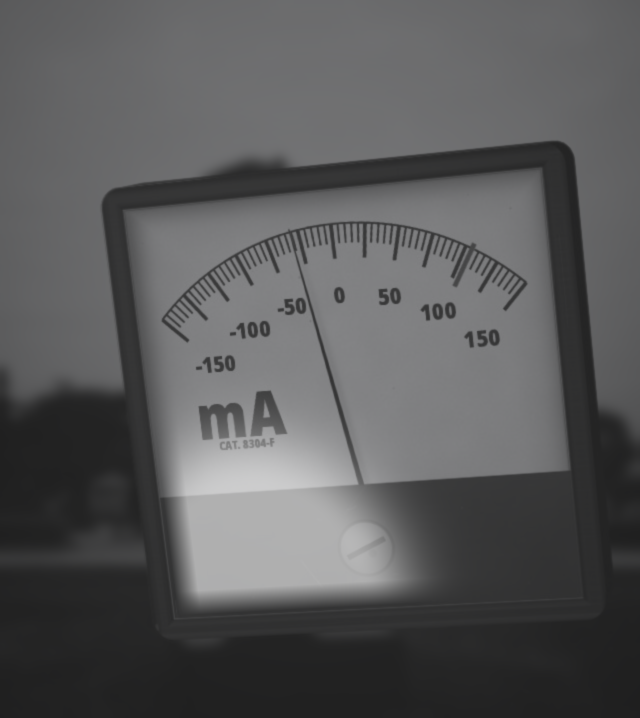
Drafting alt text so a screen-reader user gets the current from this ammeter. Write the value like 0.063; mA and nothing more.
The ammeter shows -30; mA
